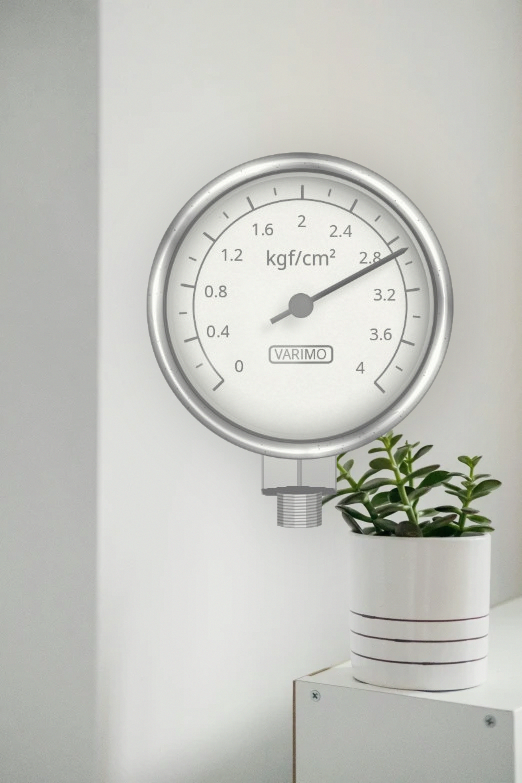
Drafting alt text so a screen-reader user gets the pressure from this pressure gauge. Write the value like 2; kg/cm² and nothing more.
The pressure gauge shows 2.9; kg/cm²
